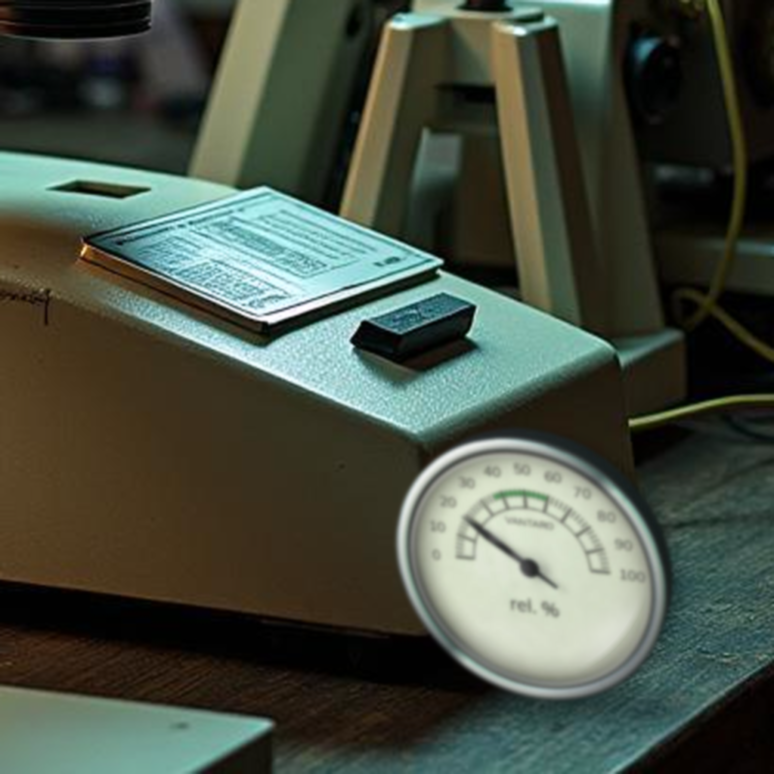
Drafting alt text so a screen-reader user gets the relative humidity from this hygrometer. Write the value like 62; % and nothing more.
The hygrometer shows 20; %
